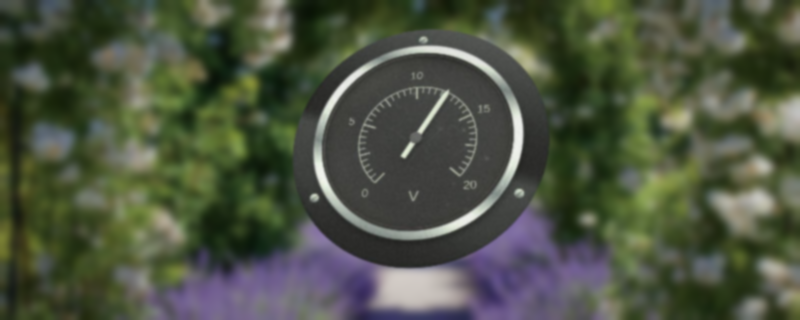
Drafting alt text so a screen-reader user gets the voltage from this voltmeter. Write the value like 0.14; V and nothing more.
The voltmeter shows 12.5; V
